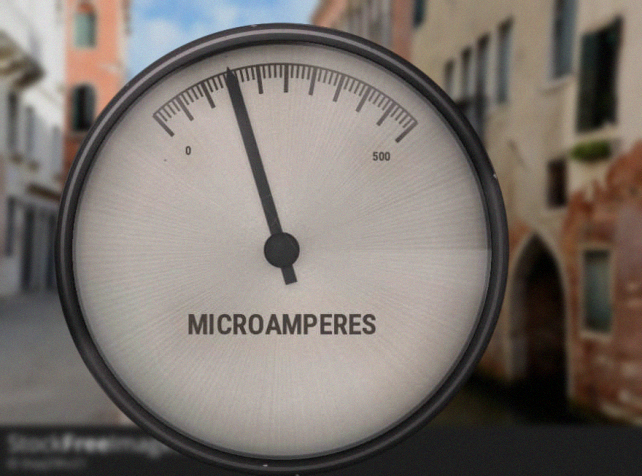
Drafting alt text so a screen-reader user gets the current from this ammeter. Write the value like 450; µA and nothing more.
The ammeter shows 150; µA
